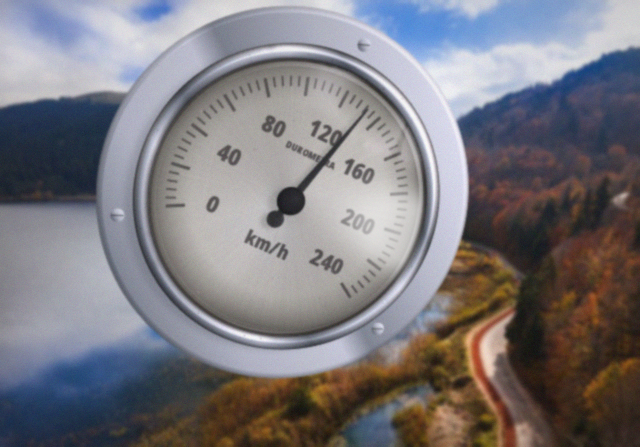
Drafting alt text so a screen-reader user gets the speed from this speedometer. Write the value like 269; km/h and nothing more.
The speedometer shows 132; km/h
